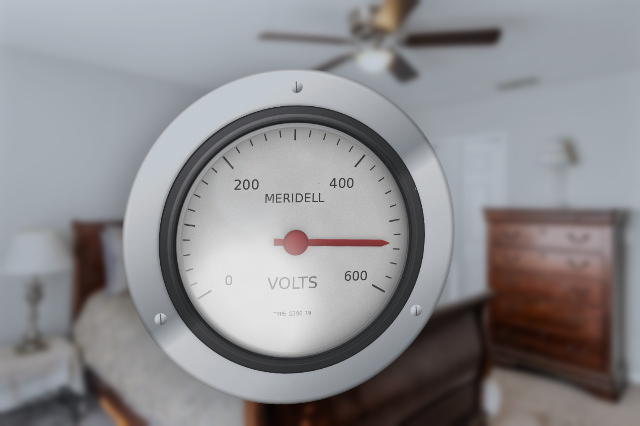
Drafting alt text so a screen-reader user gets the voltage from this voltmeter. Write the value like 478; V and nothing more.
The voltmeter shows 530; V
